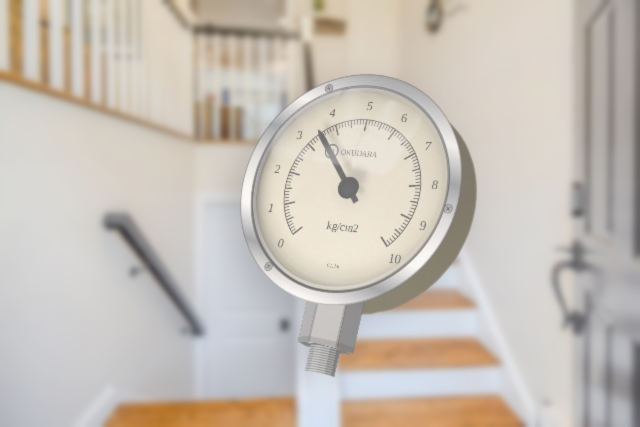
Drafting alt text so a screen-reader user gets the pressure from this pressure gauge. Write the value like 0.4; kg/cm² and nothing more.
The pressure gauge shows 3.5; kg/cm²
